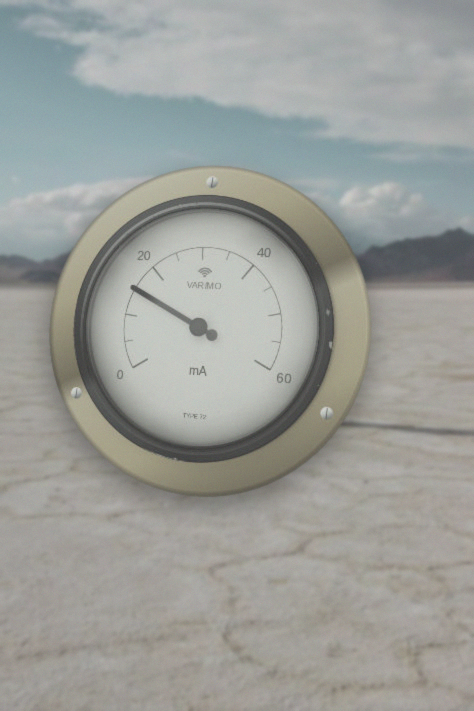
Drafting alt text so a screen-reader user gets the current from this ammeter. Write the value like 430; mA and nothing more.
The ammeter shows 15; mA
